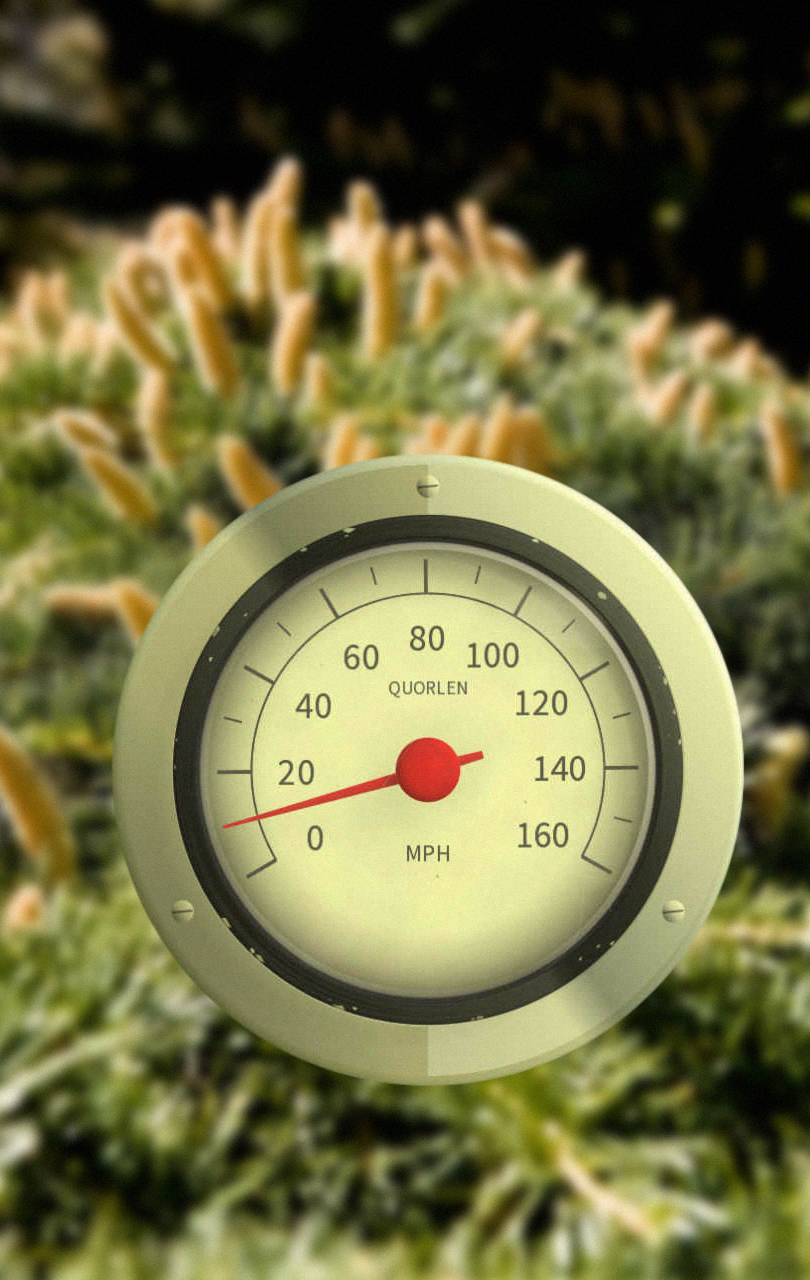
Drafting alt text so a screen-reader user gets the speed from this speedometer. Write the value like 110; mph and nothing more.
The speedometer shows 10; mph
